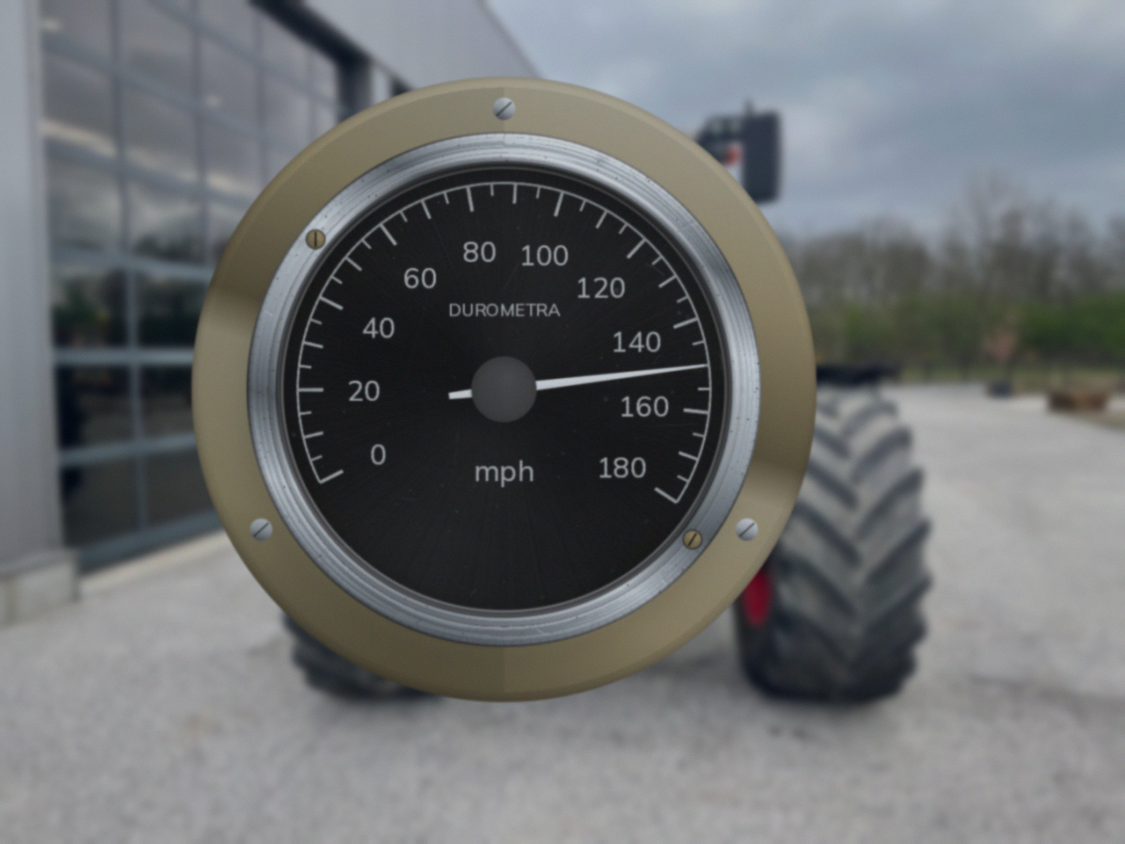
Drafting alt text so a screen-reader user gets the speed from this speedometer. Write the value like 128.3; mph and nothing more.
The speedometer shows 150; mph
